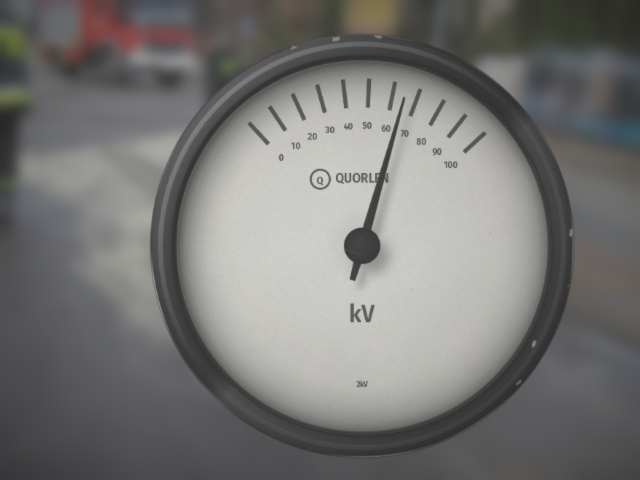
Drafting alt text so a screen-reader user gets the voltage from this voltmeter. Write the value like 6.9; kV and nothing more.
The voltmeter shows 65; kV
